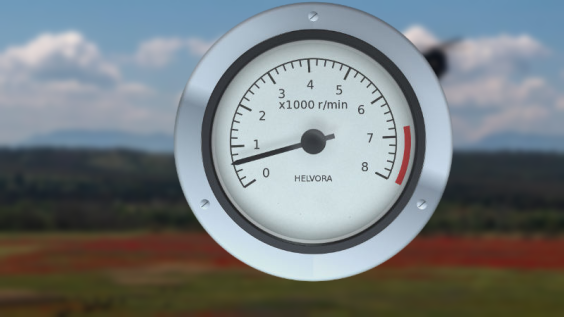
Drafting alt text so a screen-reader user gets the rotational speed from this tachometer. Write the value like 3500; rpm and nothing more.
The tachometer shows 600; rpm
